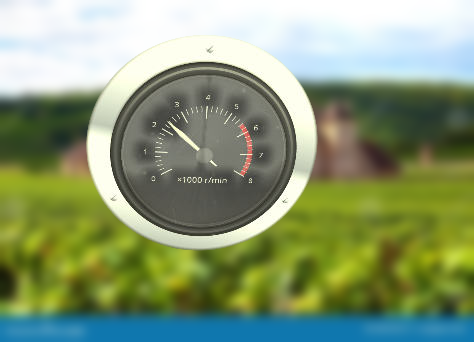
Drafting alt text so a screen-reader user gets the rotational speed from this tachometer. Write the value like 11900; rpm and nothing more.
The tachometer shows 2400; rpm
